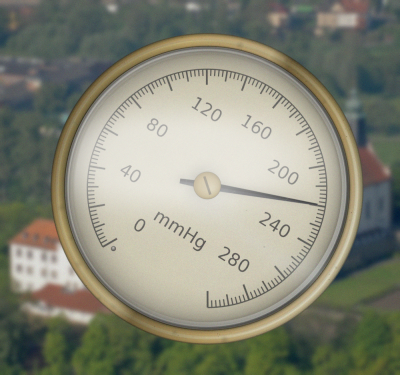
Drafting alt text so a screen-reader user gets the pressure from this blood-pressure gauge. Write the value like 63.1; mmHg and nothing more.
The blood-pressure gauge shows 220; mmHg
